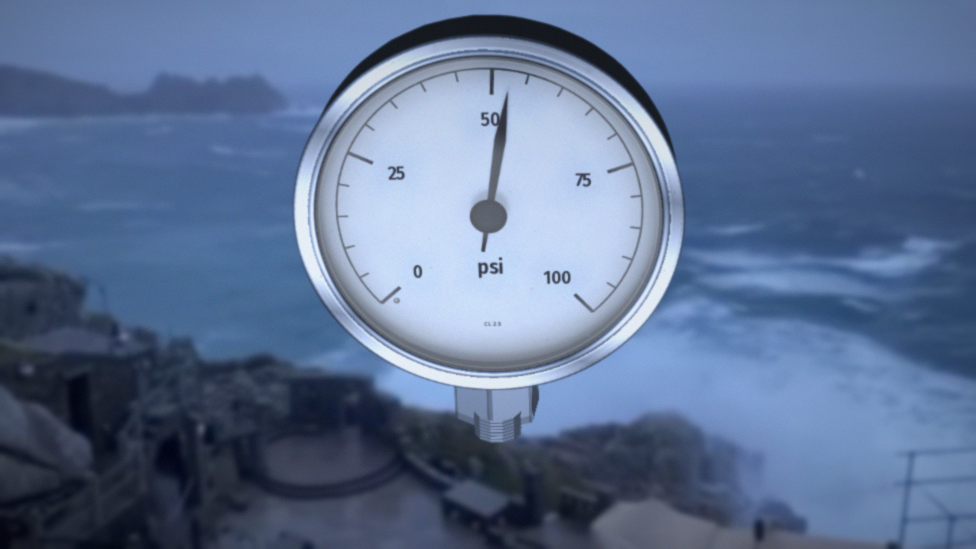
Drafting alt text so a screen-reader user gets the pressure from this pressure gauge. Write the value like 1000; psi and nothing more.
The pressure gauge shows 52.5; psi
